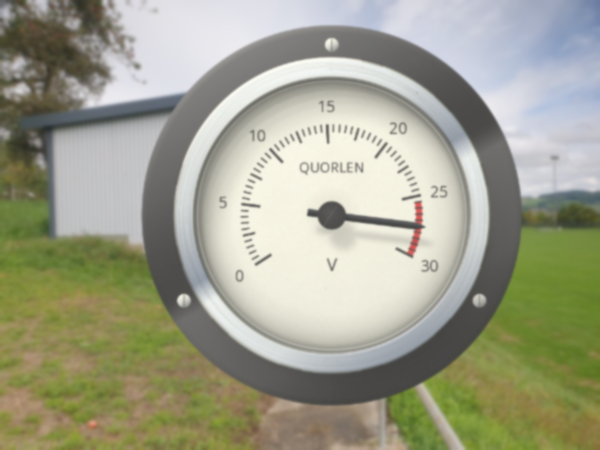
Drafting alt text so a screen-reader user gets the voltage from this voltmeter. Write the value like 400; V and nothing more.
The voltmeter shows 27.5; V
